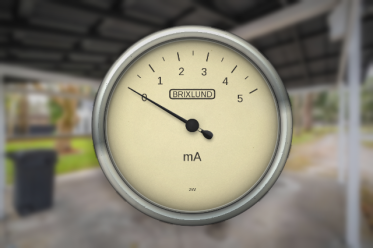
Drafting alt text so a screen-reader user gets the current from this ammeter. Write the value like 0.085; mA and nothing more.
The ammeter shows 0; mA
